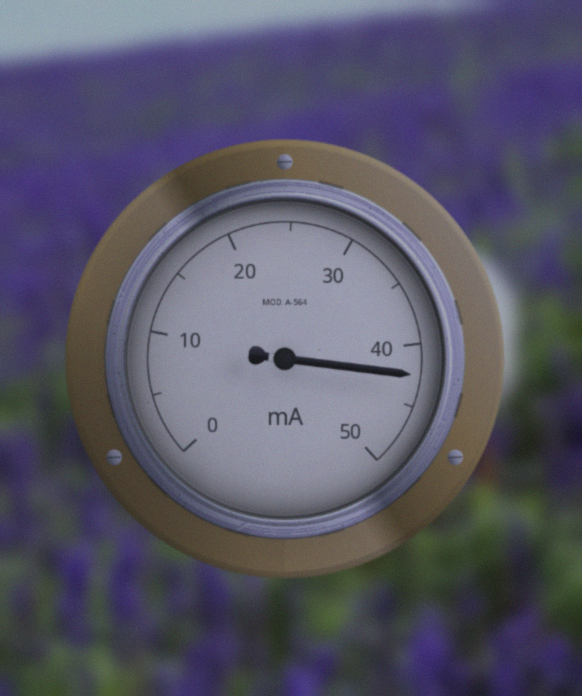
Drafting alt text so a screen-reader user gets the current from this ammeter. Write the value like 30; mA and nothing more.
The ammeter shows 42.5; mA
